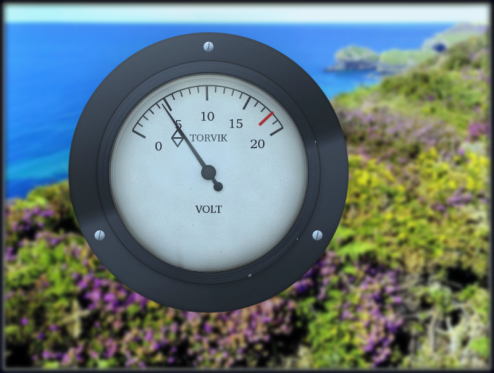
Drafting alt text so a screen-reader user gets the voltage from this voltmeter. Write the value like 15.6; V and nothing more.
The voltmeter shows 4.5; V
